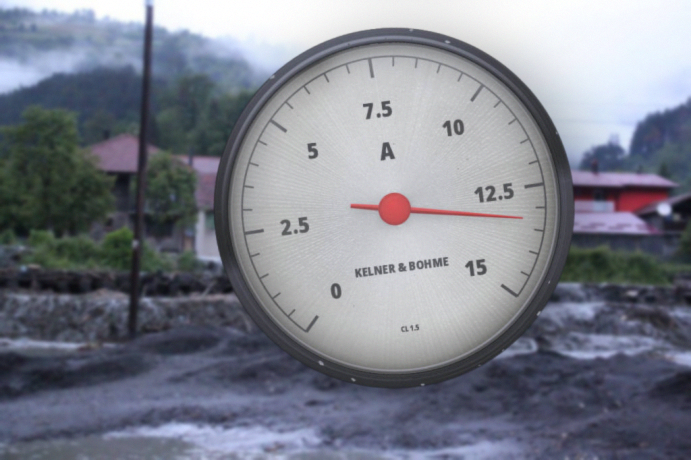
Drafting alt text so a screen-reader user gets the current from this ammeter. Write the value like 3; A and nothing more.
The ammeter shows 13.25; A
